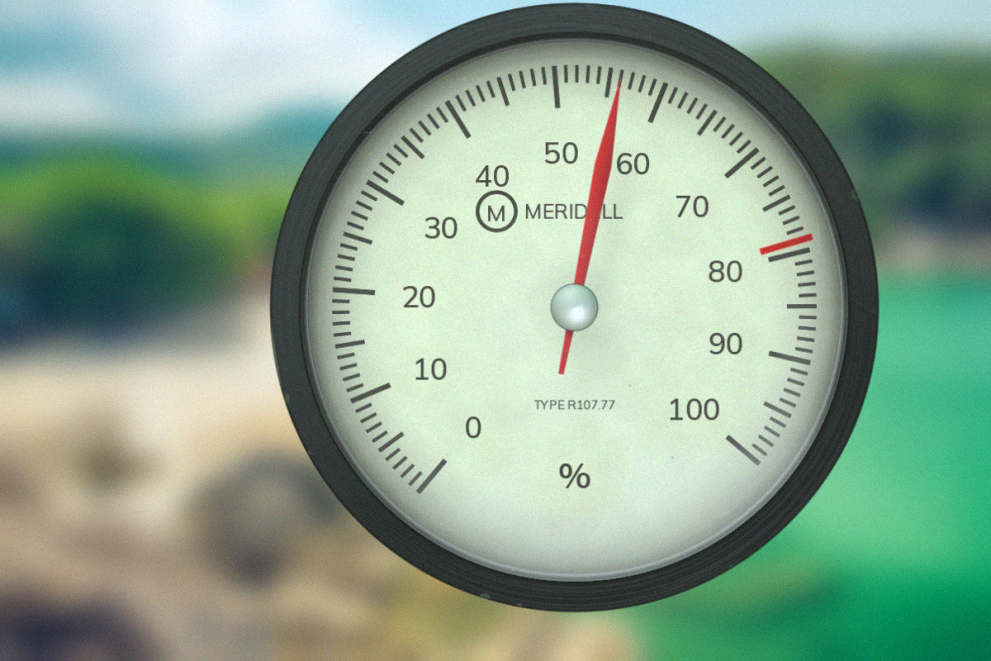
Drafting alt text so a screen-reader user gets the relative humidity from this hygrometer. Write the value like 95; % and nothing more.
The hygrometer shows 56; %
